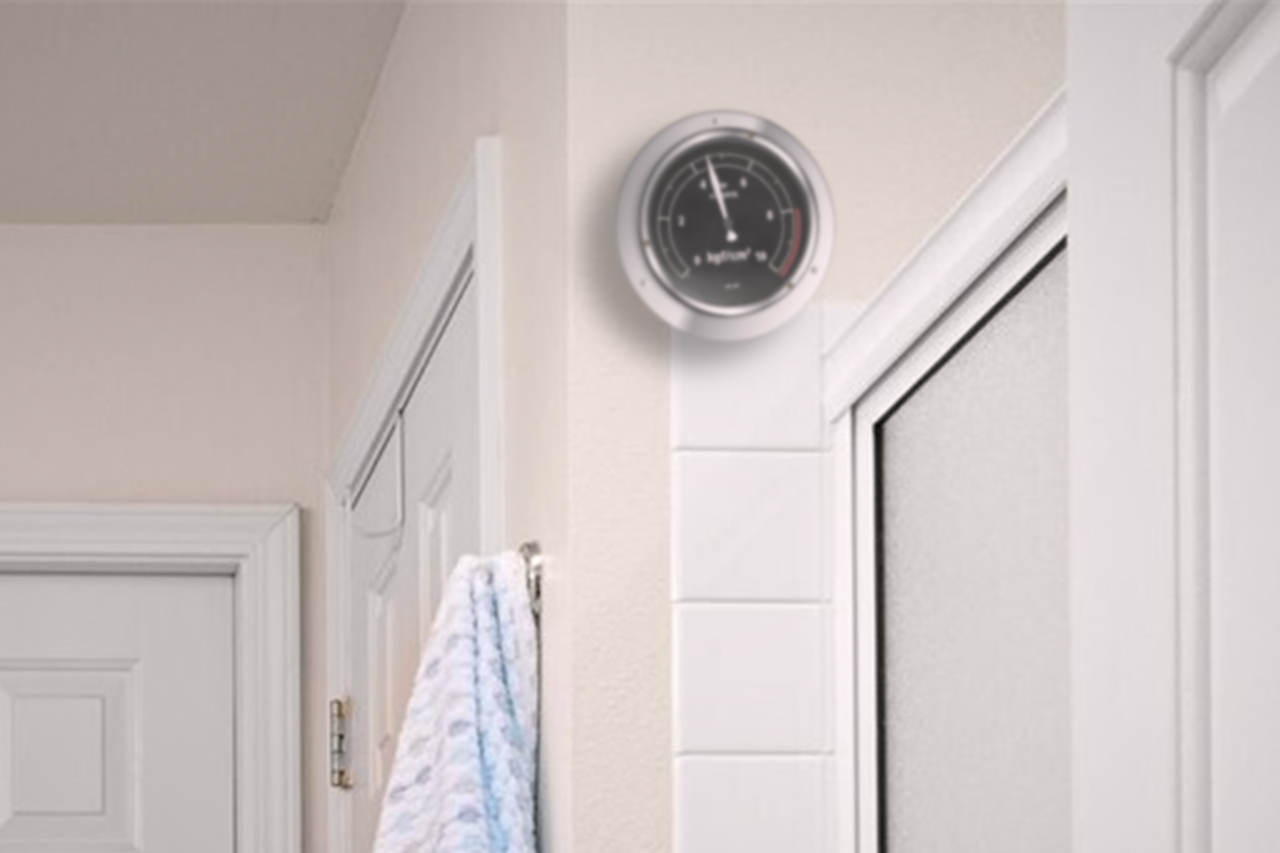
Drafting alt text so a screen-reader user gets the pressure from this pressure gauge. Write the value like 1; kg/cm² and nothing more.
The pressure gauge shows 4.5; kg/cm²
